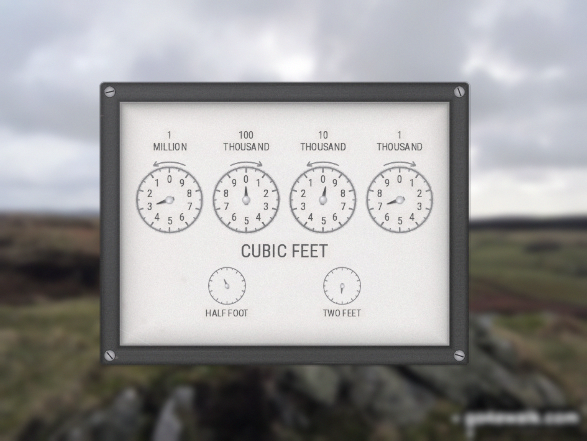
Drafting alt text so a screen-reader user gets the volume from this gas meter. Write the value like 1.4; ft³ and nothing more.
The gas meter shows 299700; ft³
